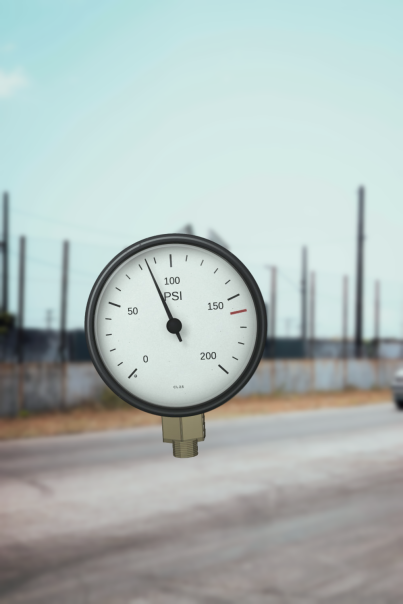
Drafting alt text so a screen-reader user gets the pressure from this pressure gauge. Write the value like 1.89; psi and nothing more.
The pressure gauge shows 85; psi
